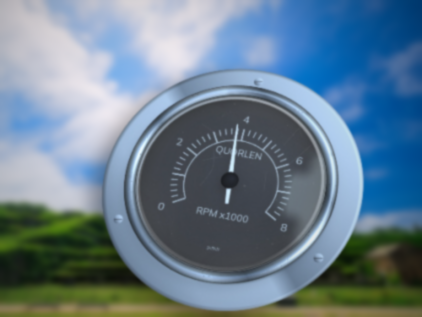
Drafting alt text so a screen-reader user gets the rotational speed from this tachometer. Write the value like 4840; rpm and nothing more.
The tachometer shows 3800; rpm
